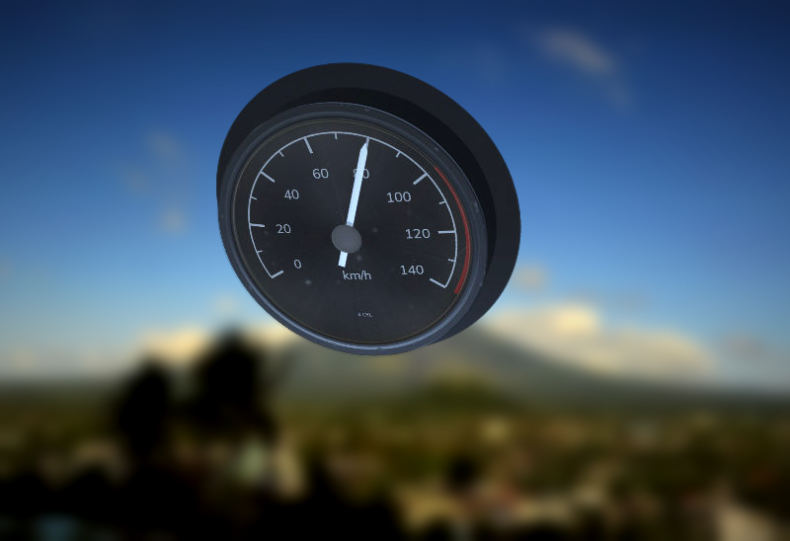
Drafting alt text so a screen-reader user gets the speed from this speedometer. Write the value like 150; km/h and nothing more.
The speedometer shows 80; km/h
